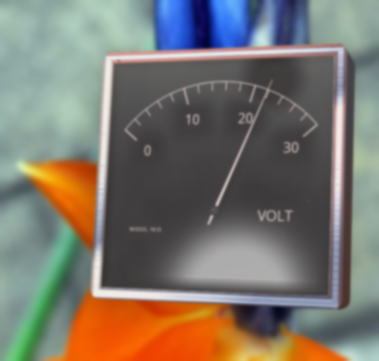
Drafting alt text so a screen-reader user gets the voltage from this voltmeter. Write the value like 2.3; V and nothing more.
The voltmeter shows 22; V
